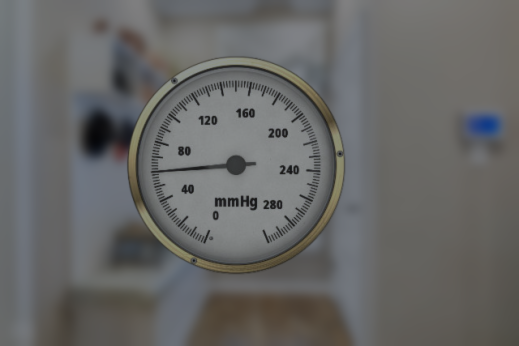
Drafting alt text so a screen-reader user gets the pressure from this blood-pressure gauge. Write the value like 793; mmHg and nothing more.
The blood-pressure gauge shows 60; mmHg
